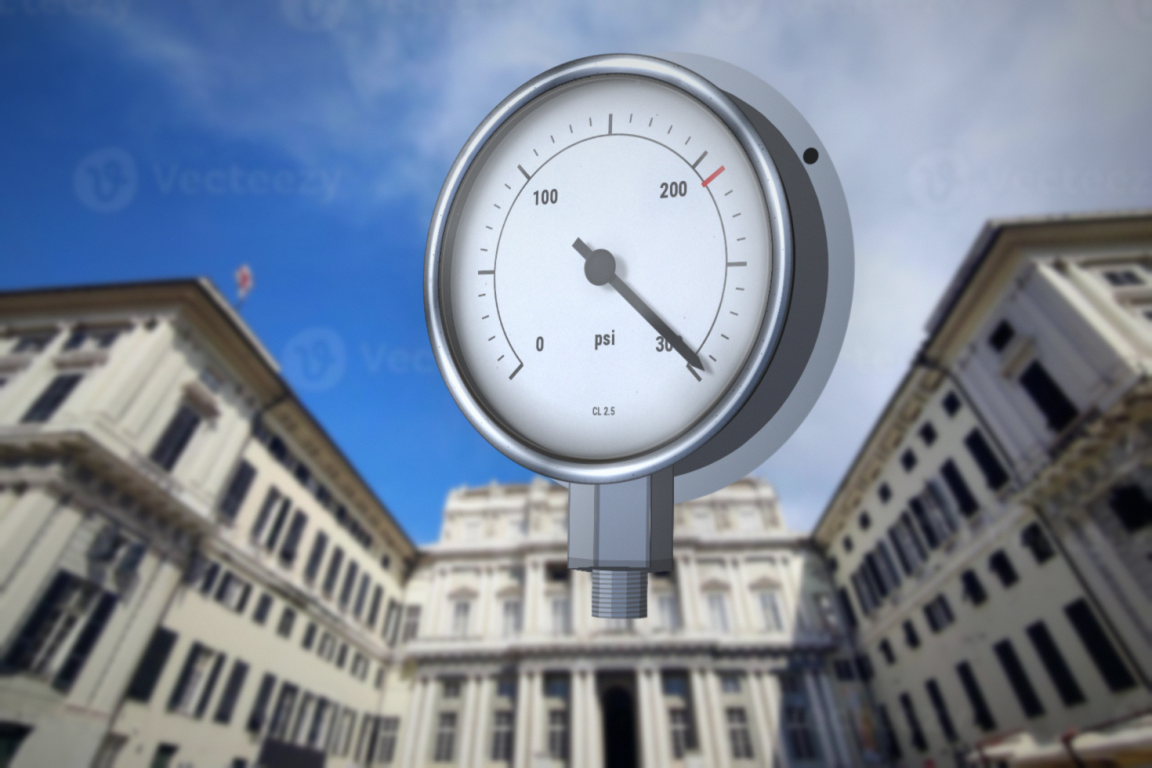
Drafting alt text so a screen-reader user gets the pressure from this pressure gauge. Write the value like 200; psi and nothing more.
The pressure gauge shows 295; psi
